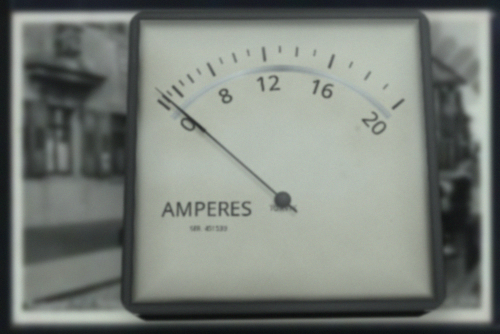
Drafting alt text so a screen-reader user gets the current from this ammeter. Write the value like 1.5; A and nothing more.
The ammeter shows 2; A
